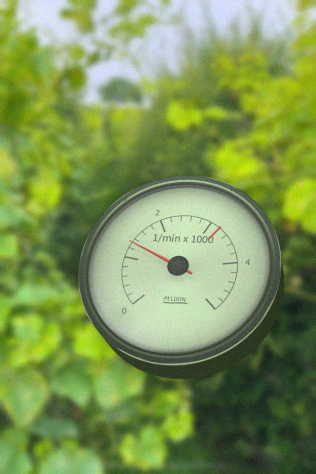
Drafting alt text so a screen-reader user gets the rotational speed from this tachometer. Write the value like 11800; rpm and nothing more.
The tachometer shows 1300; rpm
